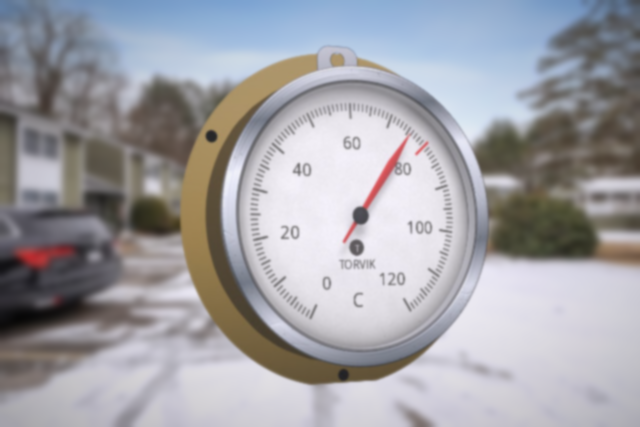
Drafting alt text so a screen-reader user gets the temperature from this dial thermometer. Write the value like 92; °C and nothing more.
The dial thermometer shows 75; °C
